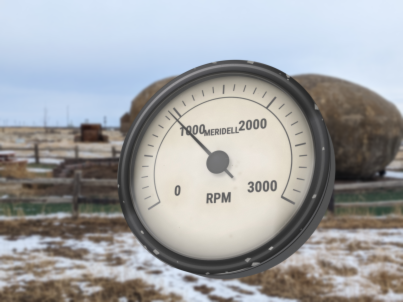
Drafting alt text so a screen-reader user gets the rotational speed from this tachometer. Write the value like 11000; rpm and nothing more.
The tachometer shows 950; rpm
